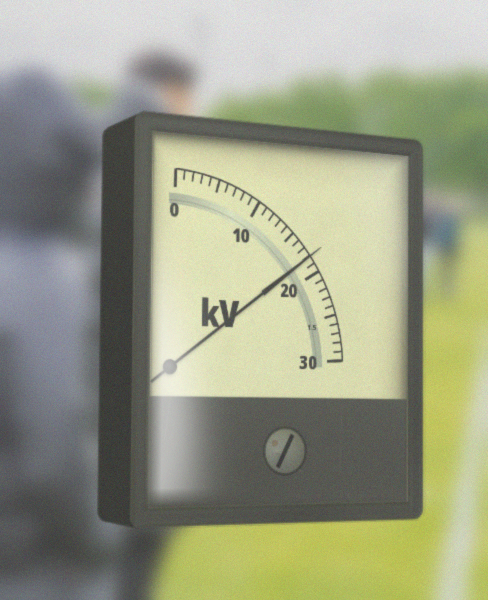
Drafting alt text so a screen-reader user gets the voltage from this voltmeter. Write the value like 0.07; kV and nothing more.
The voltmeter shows 18; kV
